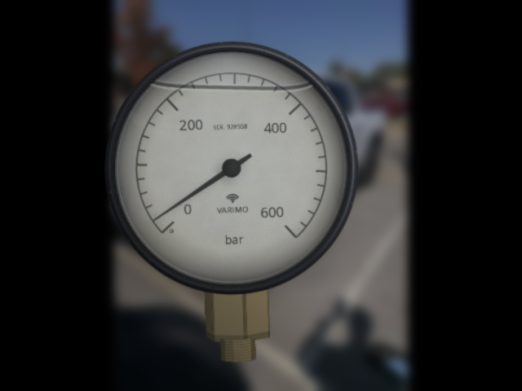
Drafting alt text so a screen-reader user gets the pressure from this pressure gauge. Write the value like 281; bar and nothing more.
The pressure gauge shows 20; bar
